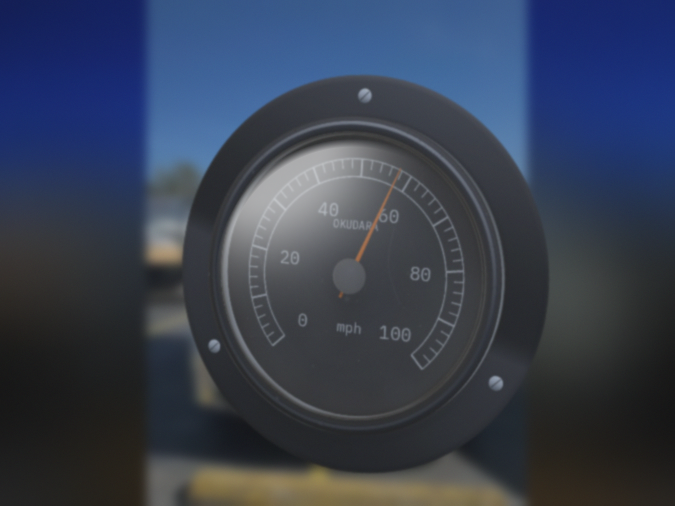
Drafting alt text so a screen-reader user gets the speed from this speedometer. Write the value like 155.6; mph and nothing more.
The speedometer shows 58; mph
